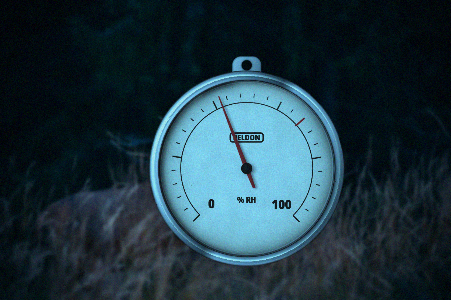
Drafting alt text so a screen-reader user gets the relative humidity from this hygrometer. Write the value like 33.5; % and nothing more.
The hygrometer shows 42; %
